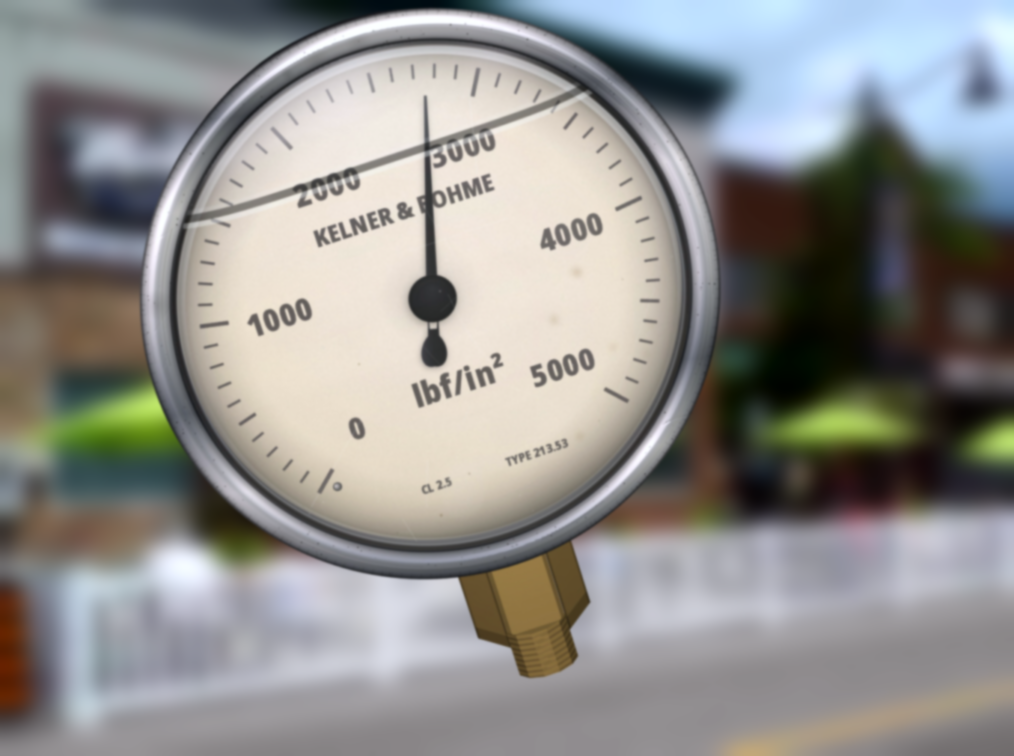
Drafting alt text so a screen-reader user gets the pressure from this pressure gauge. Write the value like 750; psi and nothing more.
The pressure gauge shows 2750; psi
